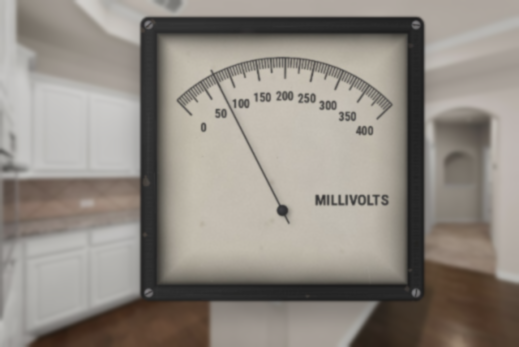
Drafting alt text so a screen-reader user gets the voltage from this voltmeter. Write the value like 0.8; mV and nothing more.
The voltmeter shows 75; mV
